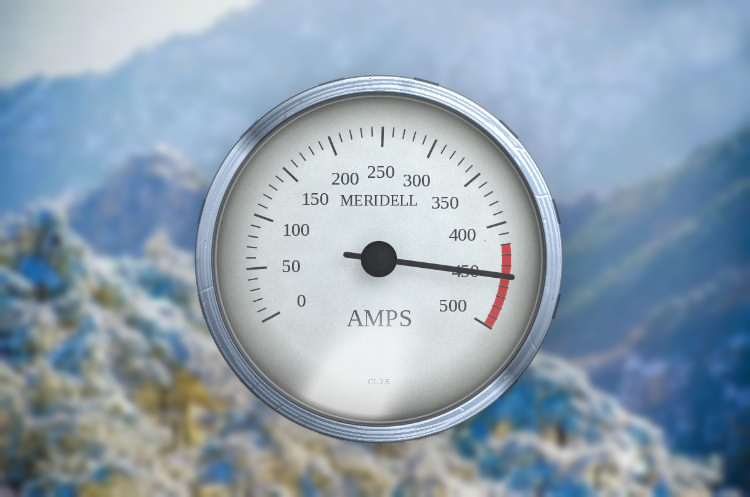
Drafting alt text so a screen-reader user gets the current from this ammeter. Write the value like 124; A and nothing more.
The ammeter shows 450; A
